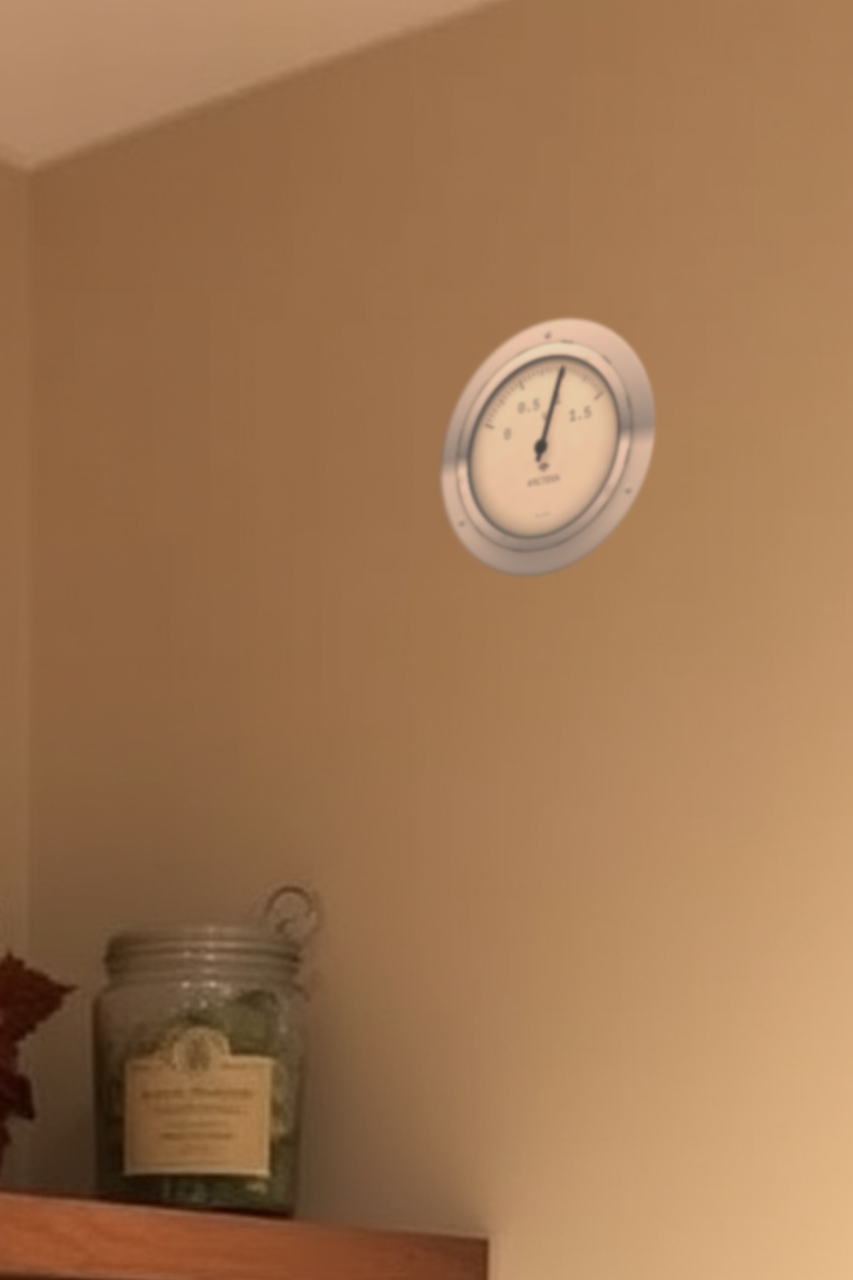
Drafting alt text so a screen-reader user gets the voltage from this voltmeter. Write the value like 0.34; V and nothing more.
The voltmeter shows 1; V
